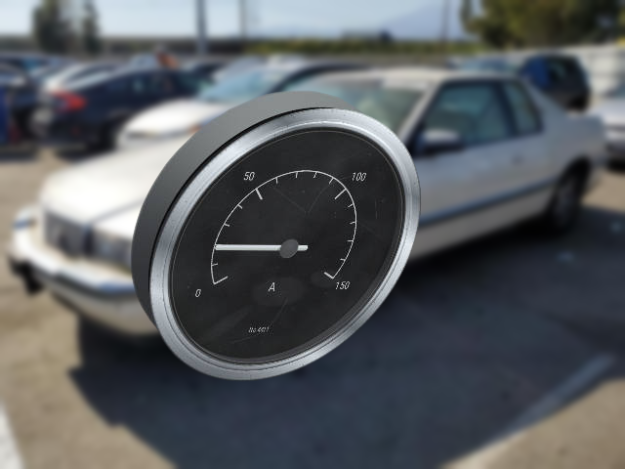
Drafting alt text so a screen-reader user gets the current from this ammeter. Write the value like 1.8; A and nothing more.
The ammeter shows 20; A
